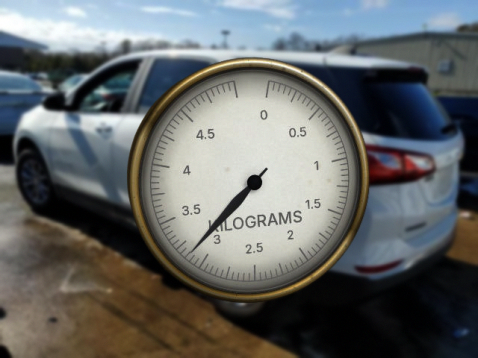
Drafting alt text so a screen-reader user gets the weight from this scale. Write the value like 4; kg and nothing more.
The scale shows 3.15; kg
